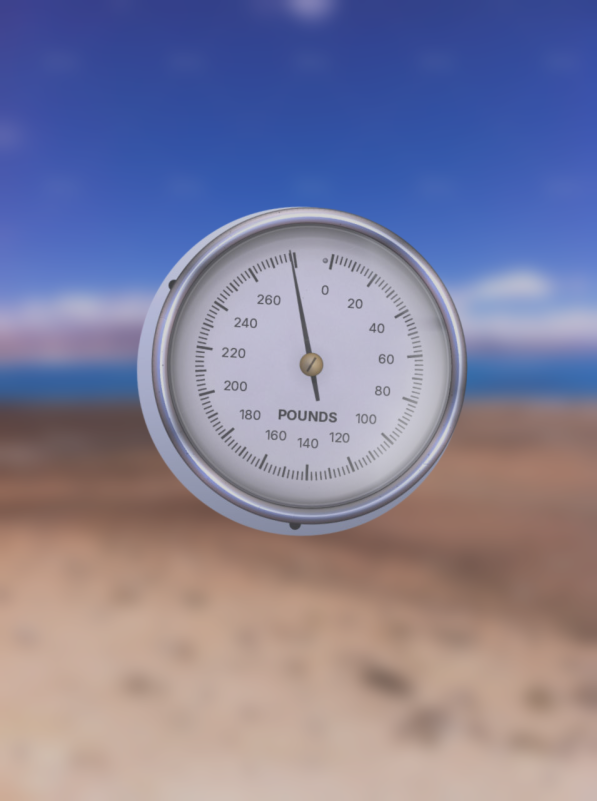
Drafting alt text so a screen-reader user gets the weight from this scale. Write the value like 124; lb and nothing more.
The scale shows 278; lb
